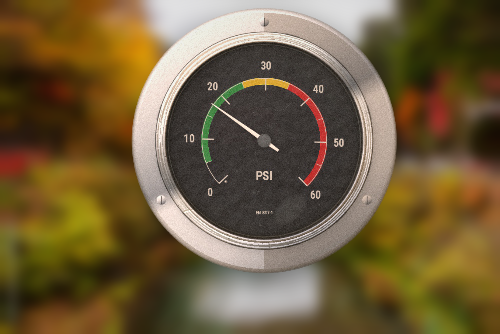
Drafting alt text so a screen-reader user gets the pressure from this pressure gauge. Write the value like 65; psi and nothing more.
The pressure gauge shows 17.5; psi
